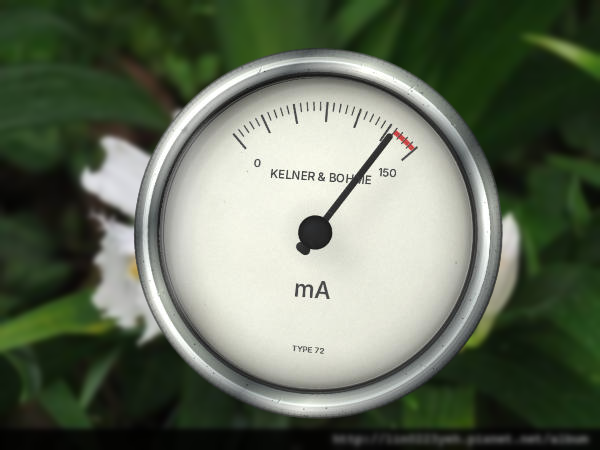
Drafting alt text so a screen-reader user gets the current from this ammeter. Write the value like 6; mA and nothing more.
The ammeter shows 130; mA
